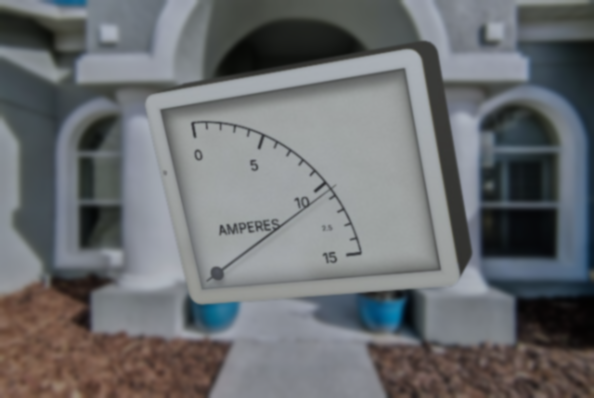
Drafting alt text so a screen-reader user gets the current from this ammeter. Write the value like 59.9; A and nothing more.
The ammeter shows 10.5; A
